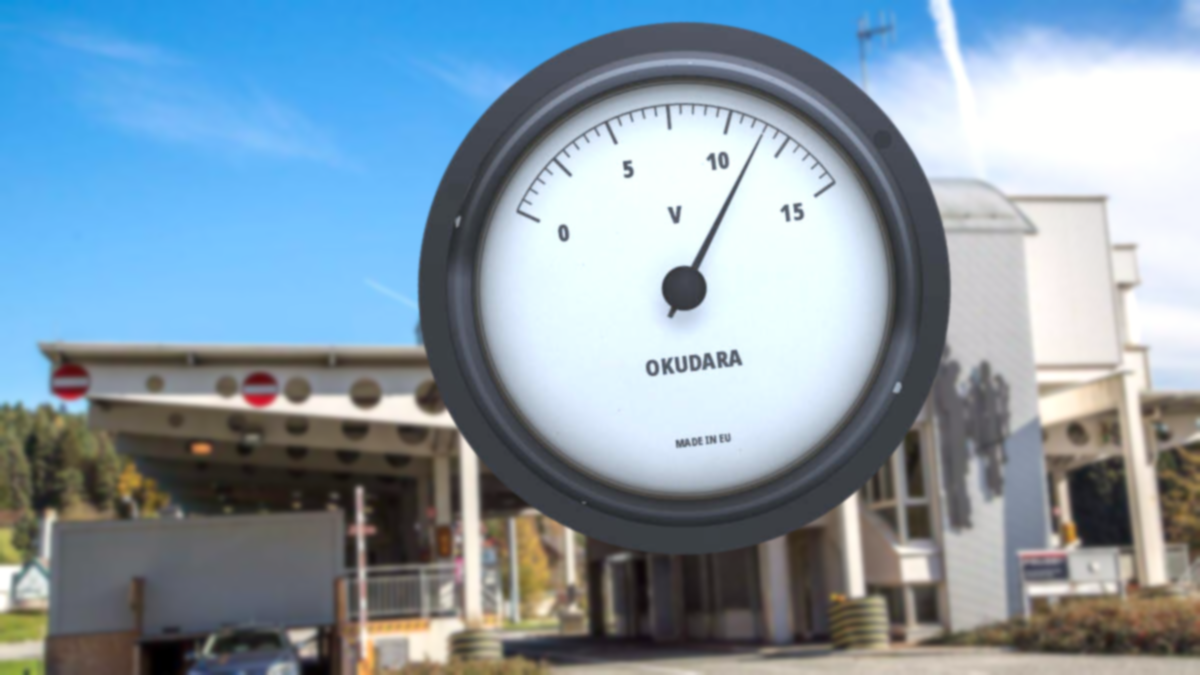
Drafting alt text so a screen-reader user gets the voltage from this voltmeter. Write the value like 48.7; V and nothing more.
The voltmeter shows 11.5; V
